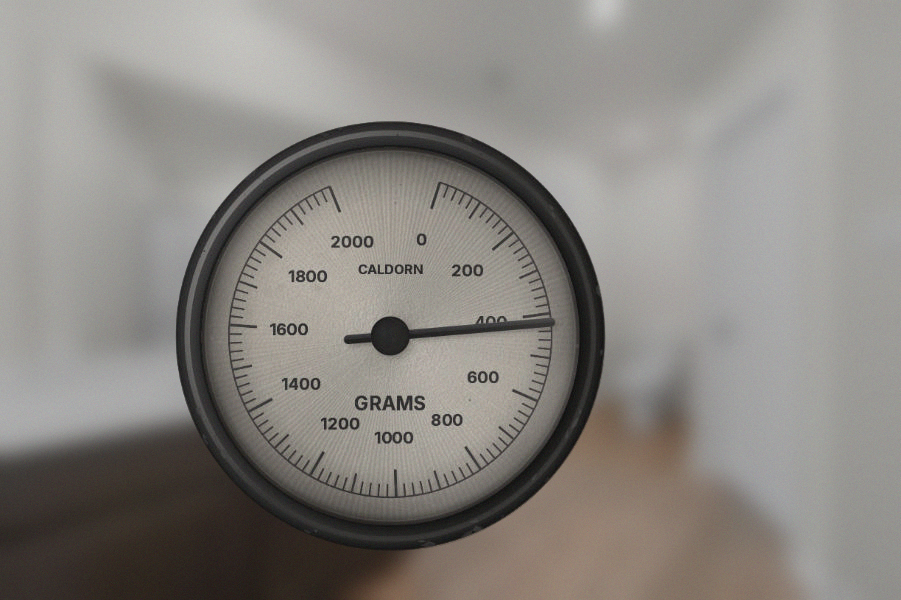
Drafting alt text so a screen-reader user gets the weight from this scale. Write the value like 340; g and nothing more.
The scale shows 420; g
